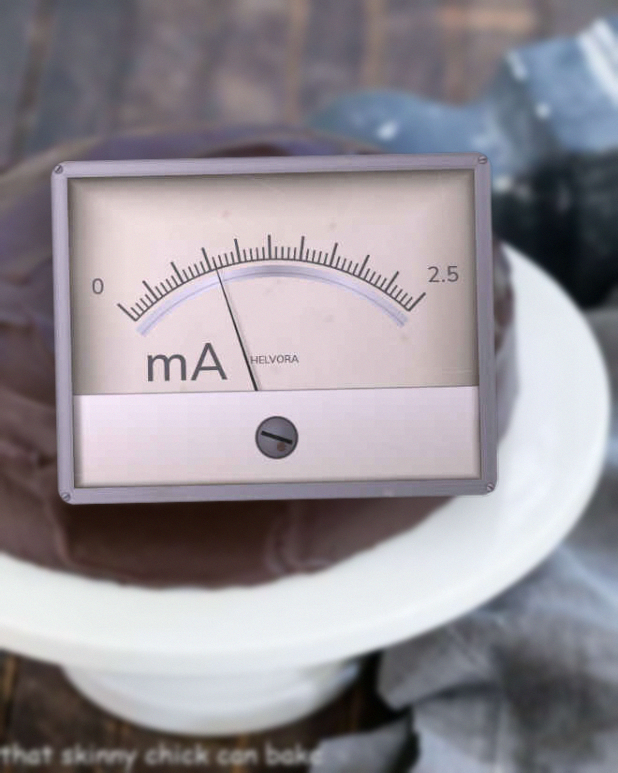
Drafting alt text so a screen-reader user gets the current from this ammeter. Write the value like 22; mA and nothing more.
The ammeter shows 0.8; mA
